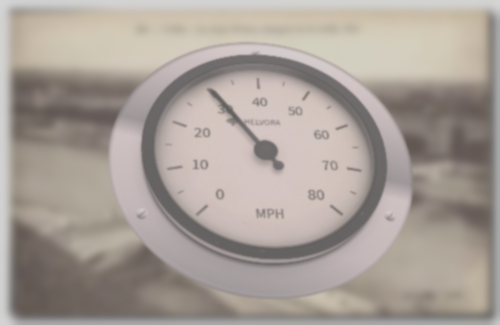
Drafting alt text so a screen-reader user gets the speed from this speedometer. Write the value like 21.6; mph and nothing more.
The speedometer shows 30; mph
